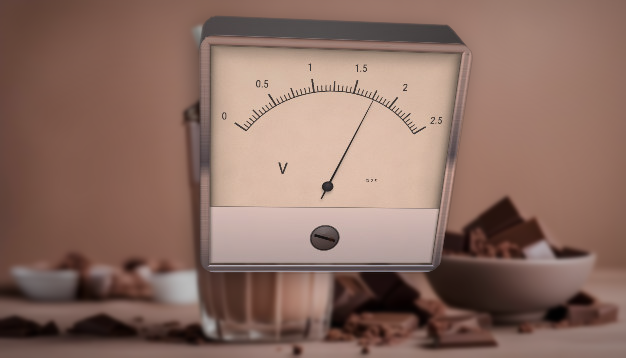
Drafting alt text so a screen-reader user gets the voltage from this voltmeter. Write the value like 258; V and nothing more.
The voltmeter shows 1.75; V
